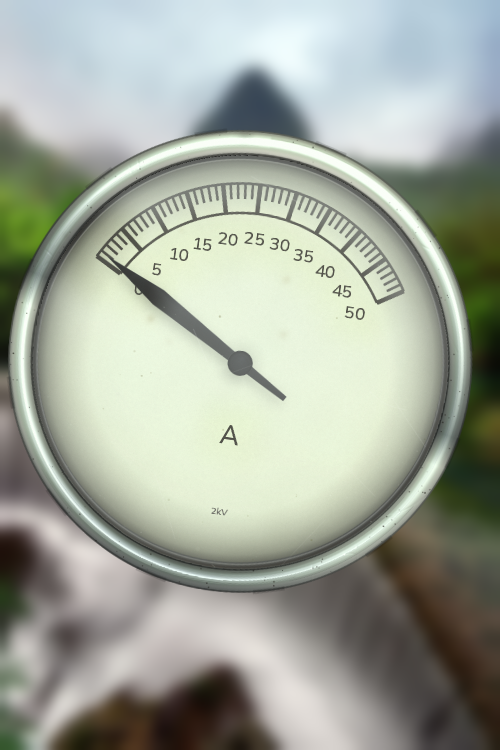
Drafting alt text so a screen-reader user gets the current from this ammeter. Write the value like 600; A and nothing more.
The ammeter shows 1; A
